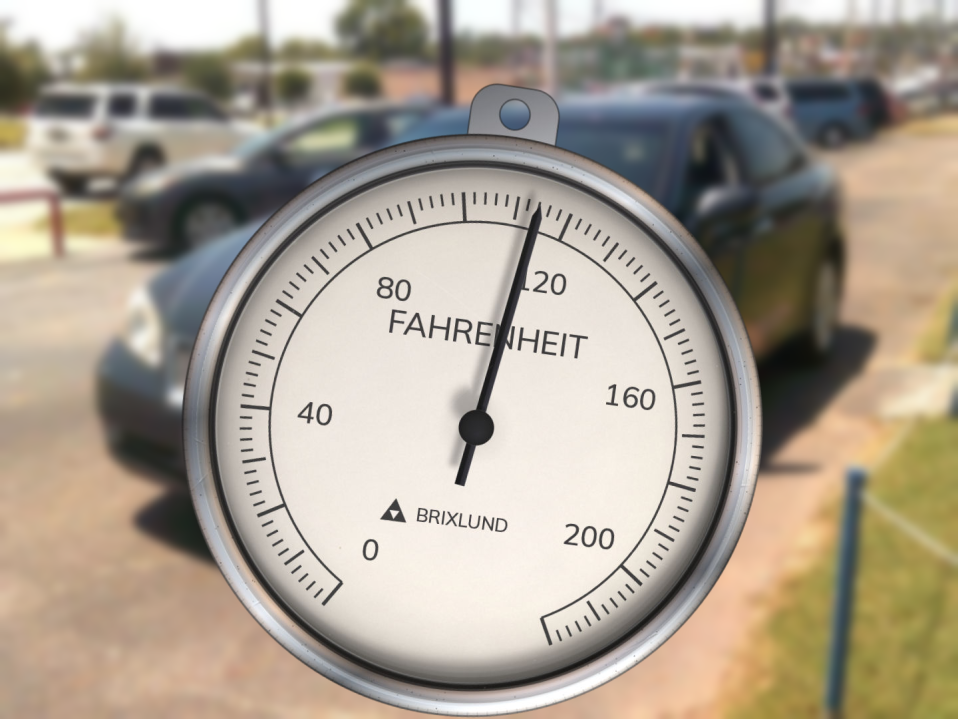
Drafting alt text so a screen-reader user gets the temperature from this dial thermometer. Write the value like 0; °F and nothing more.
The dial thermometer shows 114; °F
